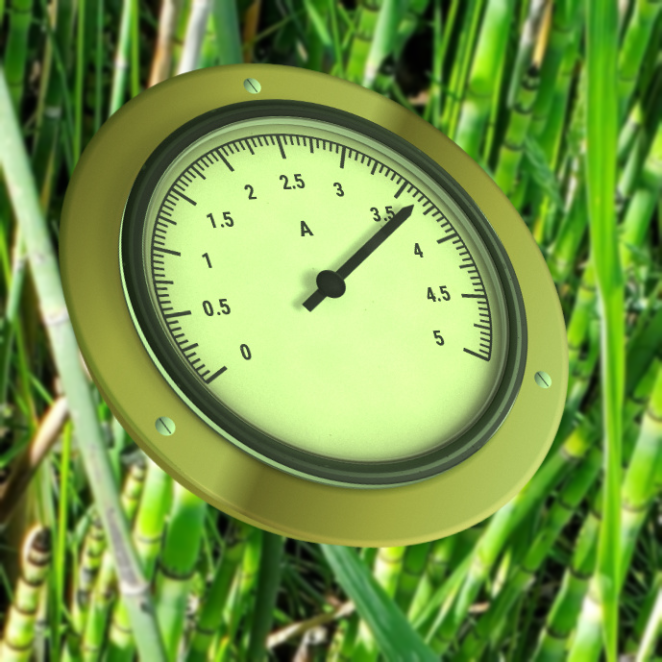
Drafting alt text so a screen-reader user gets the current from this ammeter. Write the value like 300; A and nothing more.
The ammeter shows 3.65; A
